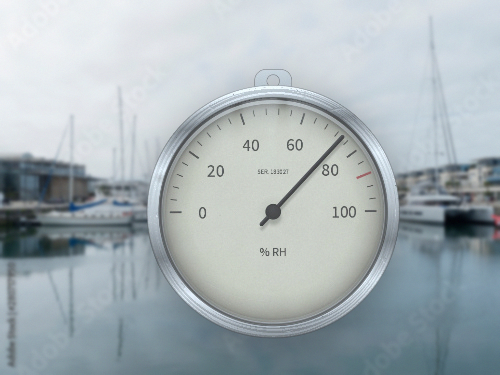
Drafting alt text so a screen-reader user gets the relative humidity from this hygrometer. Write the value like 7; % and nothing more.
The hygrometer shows 74; %
